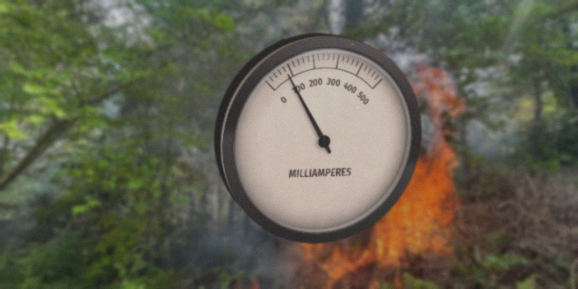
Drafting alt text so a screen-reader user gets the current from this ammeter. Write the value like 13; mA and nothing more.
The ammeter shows 80; mA
